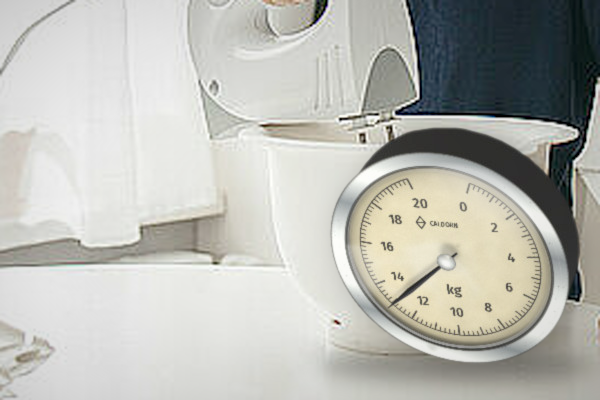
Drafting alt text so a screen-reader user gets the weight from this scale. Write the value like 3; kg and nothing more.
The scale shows 13; kg
